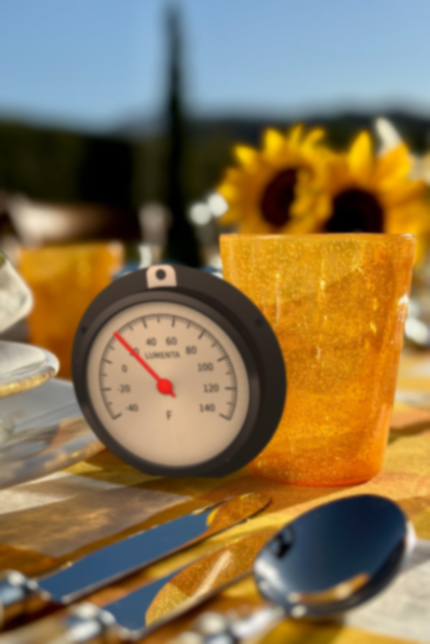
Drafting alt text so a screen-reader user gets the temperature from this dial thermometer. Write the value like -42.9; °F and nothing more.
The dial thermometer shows 20; °F
